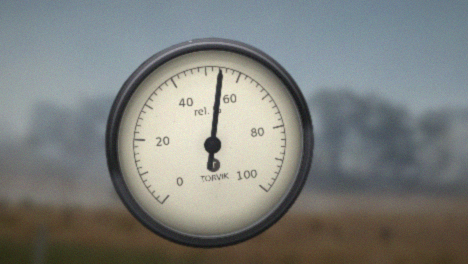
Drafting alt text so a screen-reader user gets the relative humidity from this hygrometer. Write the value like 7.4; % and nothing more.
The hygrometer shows 54; %
